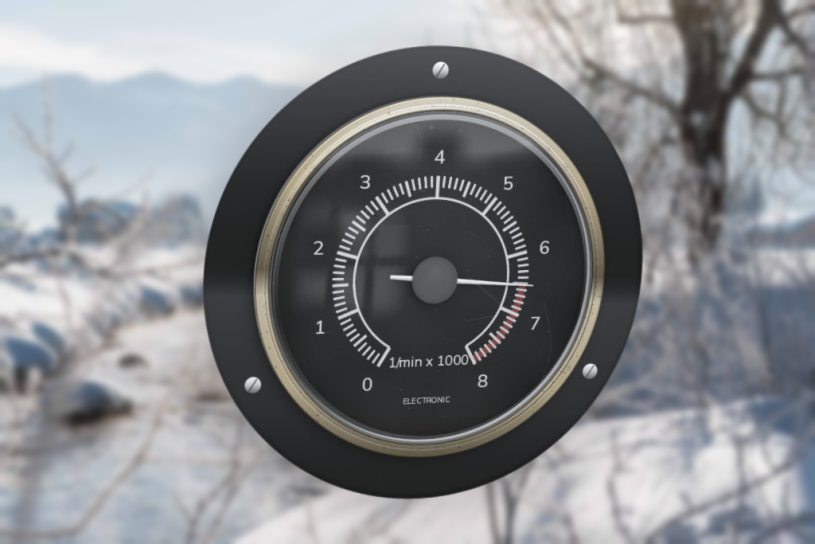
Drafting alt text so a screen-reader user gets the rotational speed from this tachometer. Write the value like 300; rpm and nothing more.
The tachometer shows 6500; rpm
